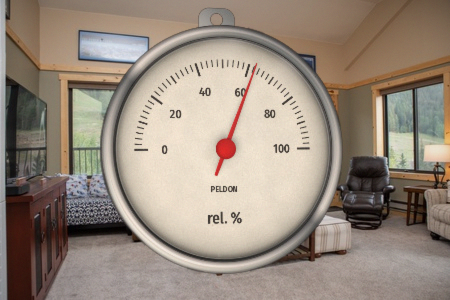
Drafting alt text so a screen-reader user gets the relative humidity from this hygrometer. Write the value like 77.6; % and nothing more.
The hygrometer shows 62; %
